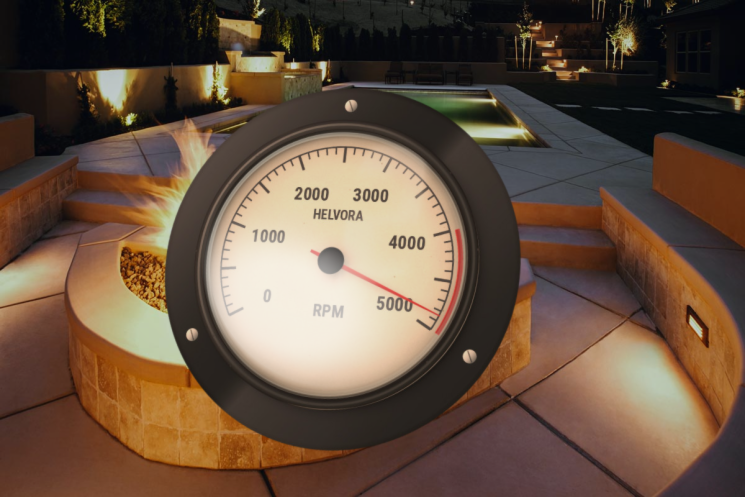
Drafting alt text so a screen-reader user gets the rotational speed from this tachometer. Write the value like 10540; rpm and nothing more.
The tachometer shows 4850; rpm
